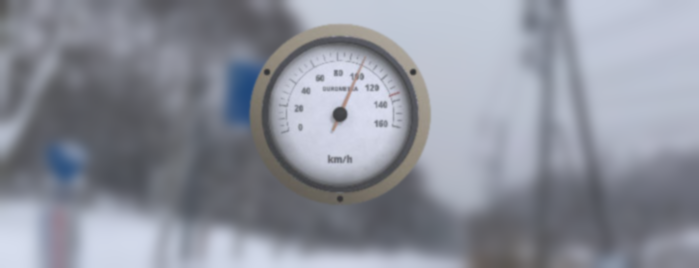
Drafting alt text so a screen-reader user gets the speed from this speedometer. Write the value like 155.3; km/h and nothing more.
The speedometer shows 100; km/h
